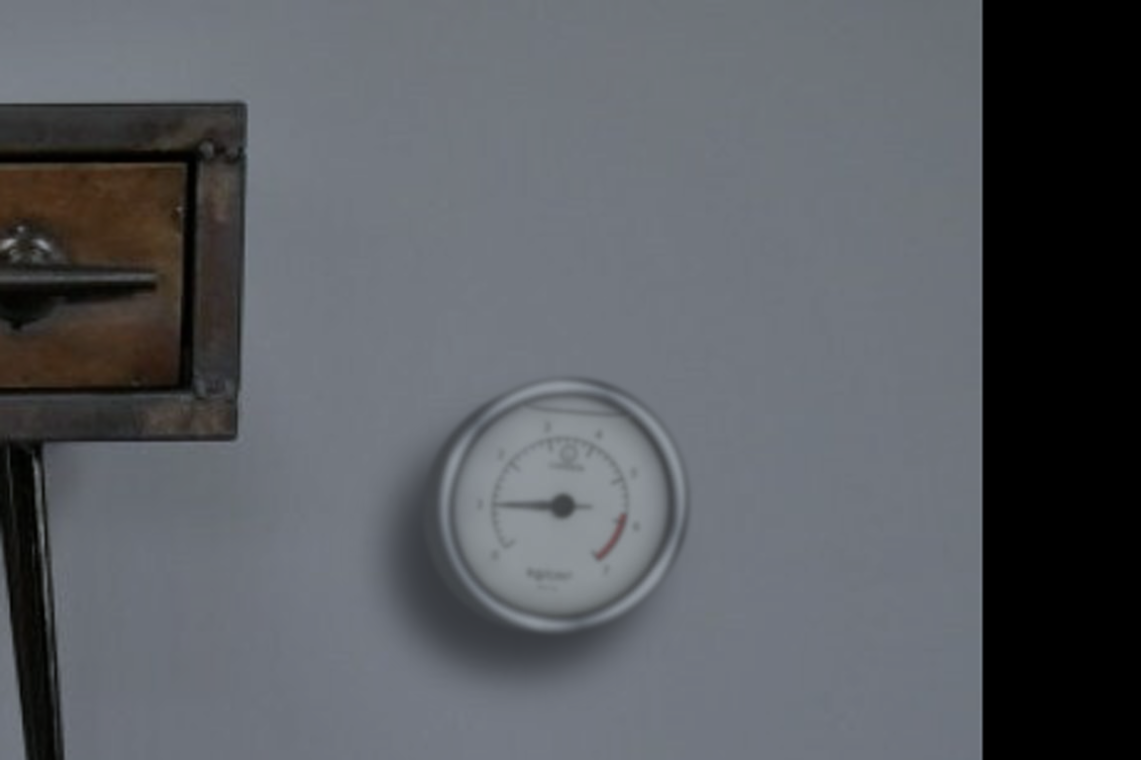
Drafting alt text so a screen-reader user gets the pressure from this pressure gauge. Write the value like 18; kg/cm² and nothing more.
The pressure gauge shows 1; kg/cm²
